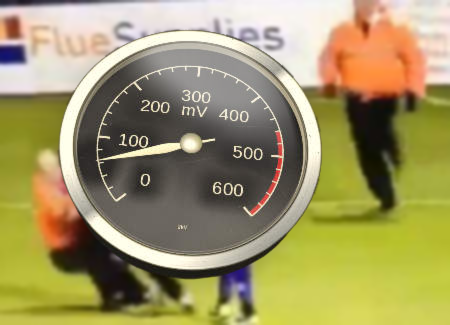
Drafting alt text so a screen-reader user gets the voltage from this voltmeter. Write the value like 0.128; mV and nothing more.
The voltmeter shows 60; mV
